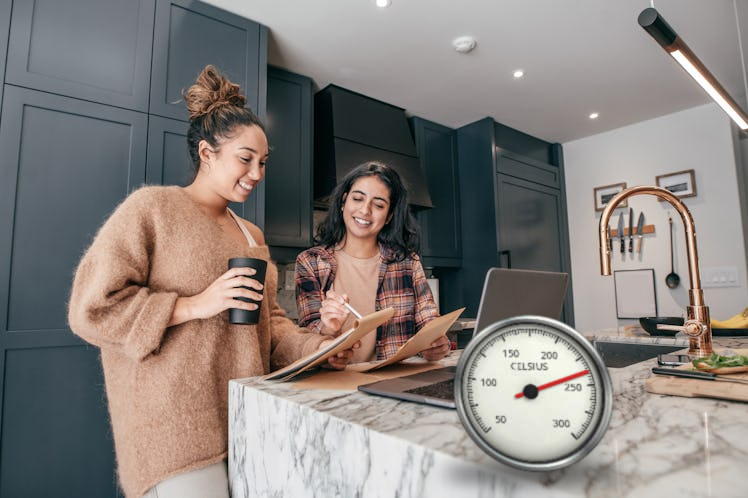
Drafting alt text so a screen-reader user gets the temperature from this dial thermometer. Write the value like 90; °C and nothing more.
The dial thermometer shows 237.5; °C
